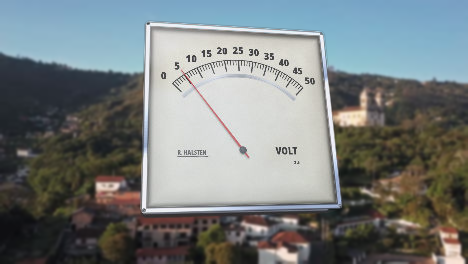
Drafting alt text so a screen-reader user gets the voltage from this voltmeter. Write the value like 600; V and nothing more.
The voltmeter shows 5; V
